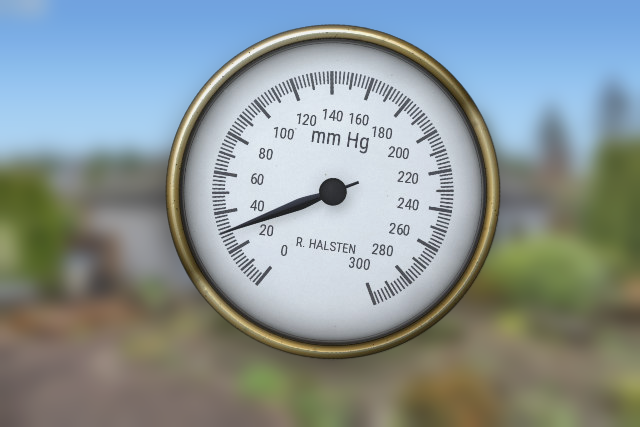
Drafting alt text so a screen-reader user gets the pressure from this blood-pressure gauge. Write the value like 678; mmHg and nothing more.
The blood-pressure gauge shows 30; mmHg
